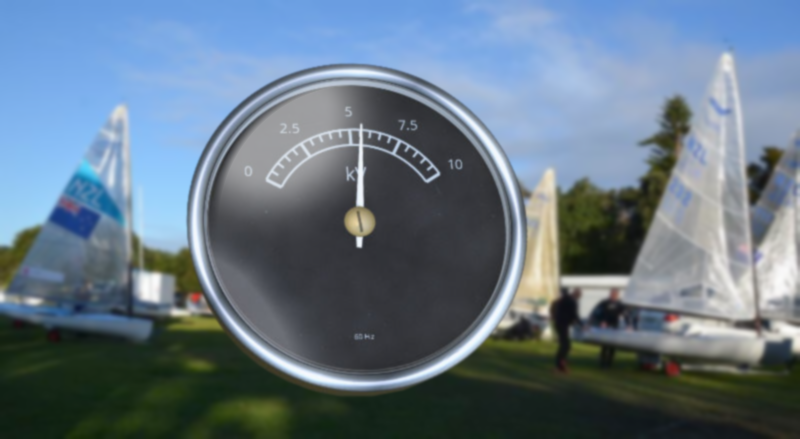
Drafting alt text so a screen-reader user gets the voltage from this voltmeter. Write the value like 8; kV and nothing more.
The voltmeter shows 5.5; kV
